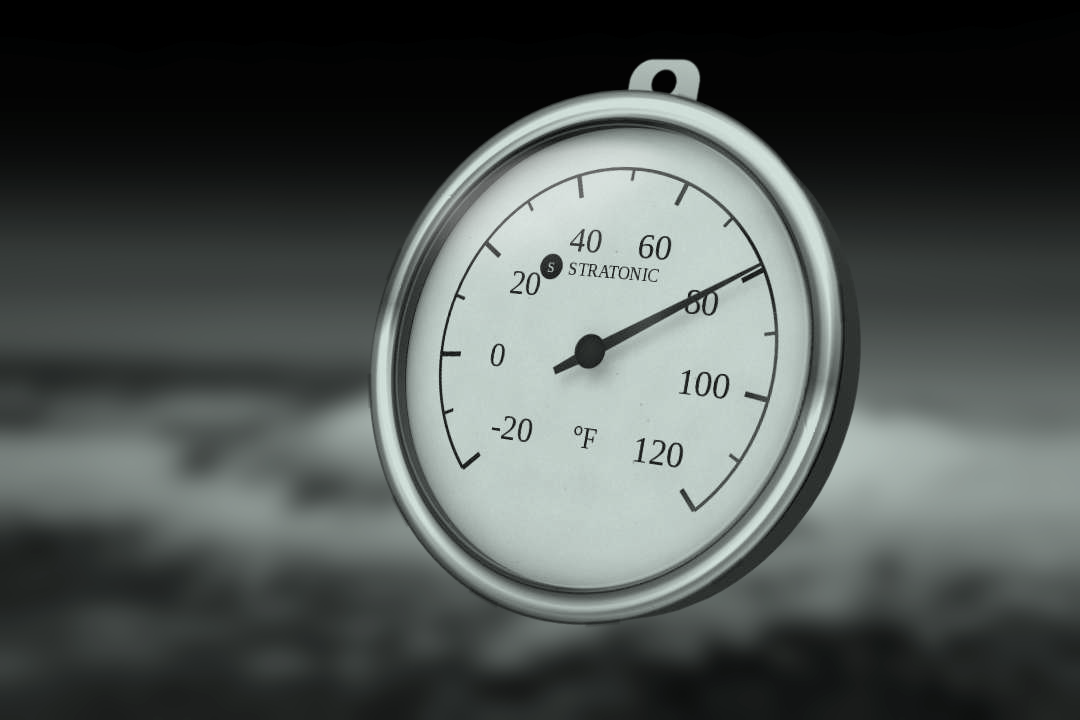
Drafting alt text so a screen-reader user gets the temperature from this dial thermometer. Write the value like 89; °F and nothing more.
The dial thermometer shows 80; °F
